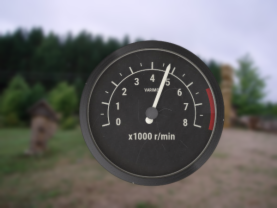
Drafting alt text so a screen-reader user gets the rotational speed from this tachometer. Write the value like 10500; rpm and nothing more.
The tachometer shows 4750; rpm
